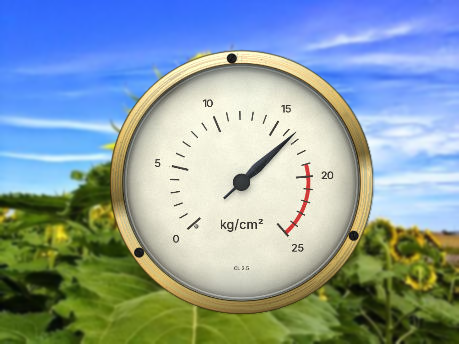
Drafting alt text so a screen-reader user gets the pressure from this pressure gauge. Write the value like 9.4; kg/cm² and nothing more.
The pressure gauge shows 16.5; kg/cm²
